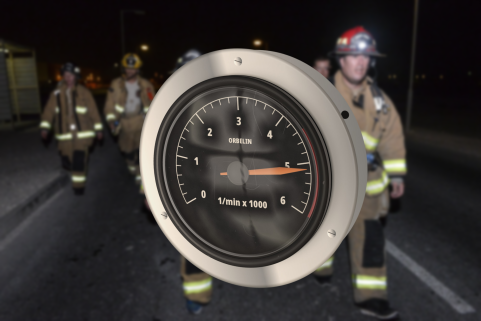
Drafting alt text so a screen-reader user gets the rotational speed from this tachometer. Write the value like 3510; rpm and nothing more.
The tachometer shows 5100; rpm
